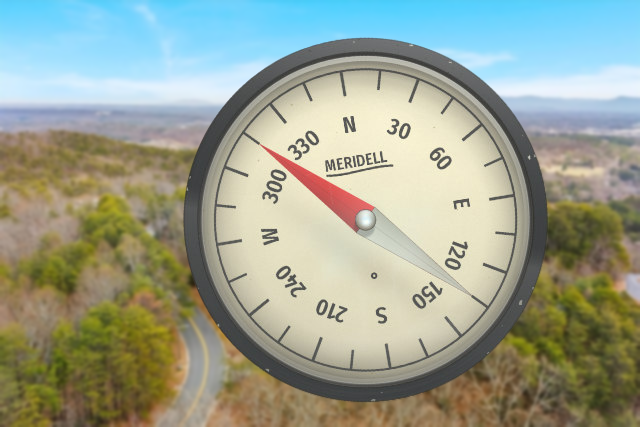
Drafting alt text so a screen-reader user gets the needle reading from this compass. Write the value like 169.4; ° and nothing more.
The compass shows 315; °
